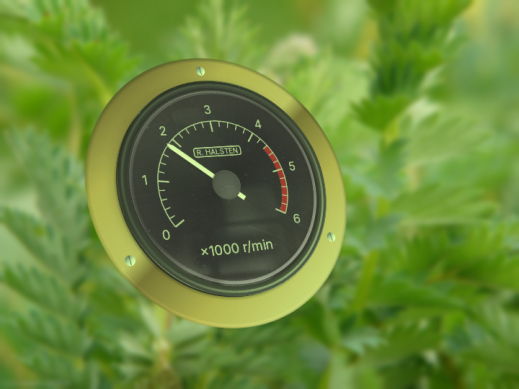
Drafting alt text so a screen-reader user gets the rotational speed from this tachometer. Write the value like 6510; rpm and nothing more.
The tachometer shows 1800; rpm
